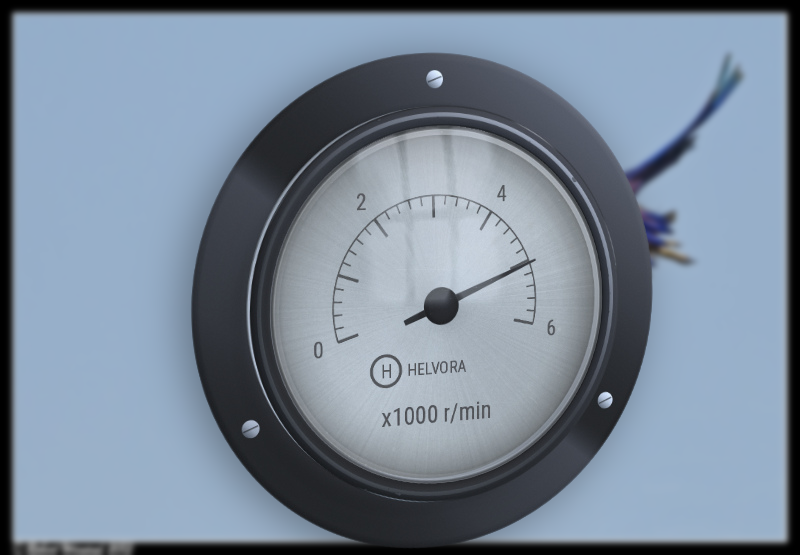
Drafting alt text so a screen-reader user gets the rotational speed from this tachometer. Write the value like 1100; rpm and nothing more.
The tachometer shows 5000; rpm
